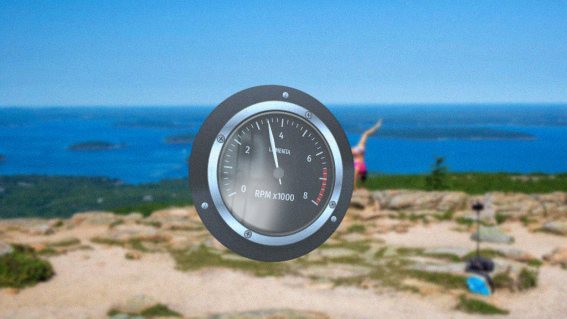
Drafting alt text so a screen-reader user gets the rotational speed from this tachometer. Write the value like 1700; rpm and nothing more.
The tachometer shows 3400; rpm
